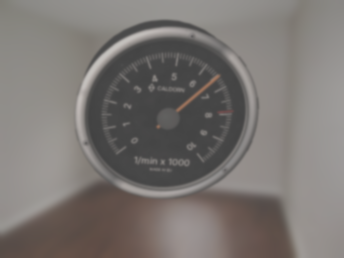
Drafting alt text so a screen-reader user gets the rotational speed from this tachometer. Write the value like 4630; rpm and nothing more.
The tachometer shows 6500; rpm
